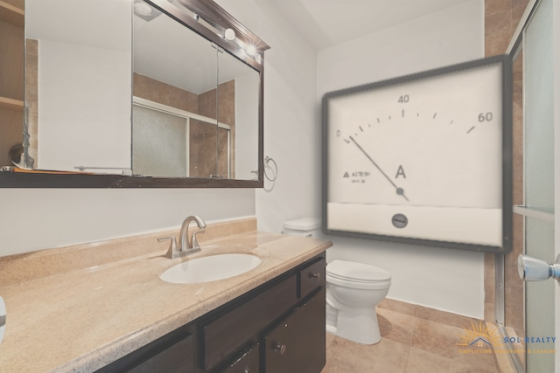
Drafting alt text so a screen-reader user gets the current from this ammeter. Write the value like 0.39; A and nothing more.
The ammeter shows 10; A
